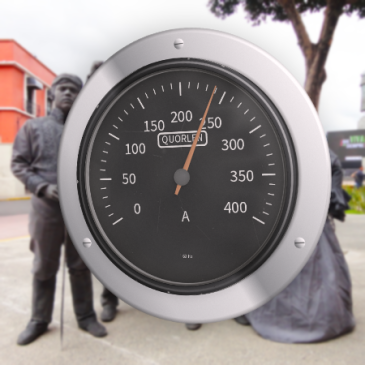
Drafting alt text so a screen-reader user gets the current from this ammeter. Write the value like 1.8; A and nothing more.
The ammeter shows 240; A
